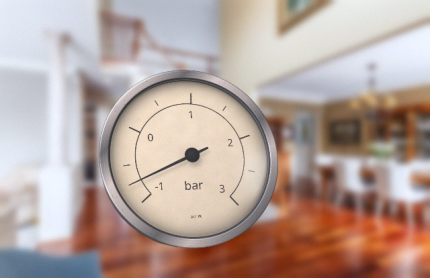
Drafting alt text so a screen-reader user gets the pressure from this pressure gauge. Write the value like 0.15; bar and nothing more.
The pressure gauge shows -0.75; bar
